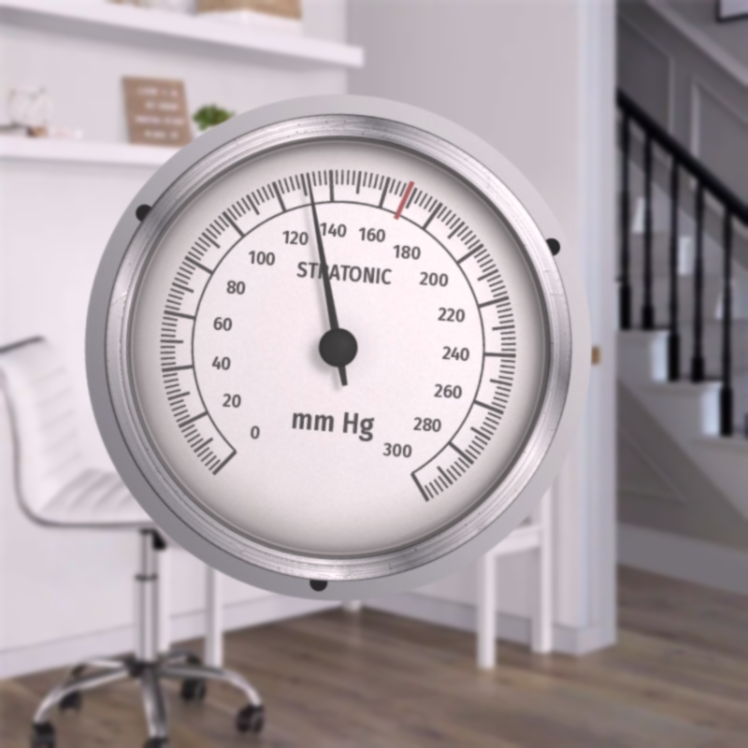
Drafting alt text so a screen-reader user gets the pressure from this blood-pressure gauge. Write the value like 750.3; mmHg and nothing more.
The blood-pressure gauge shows 132; mmHg
